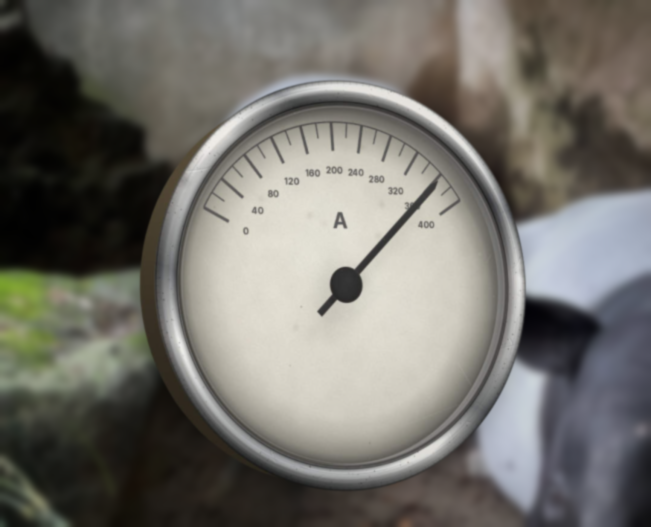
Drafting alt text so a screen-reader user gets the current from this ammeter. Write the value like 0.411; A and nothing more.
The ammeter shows 360; A
